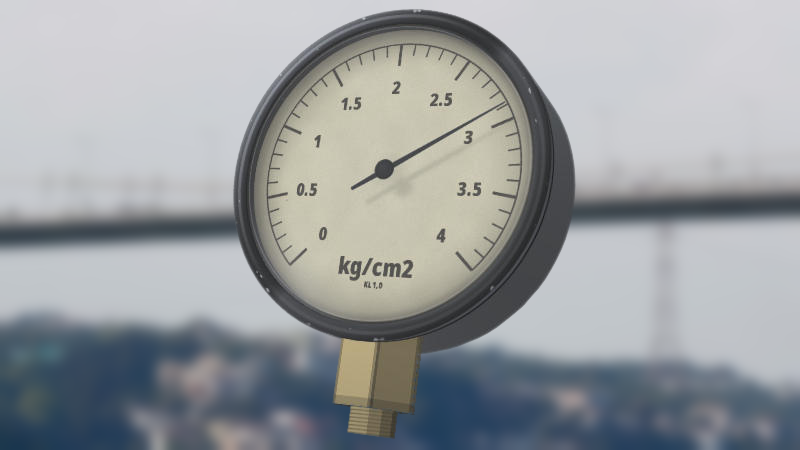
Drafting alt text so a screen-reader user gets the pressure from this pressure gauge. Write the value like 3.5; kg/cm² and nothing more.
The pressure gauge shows 2.9; kg/cm²
